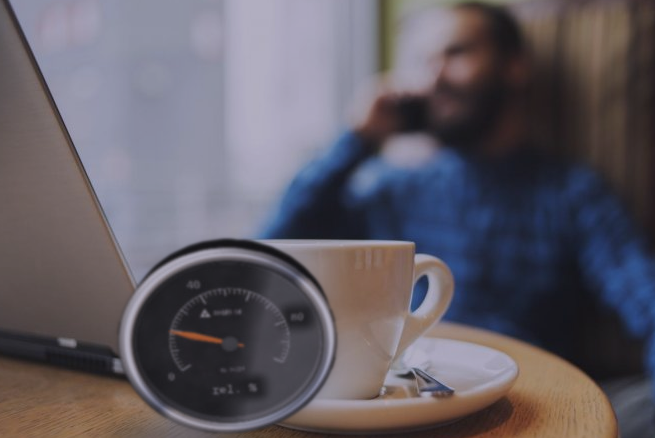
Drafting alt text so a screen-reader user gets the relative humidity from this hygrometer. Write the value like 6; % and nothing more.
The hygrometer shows 20; %
